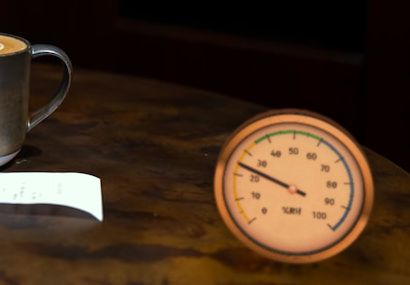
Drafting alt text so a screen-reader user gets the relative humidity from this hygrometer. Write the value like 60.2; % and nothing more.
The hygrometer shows 25; %
